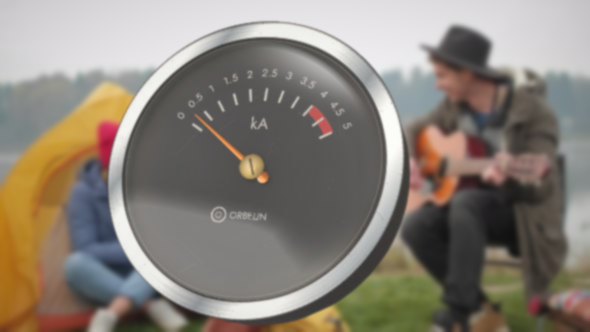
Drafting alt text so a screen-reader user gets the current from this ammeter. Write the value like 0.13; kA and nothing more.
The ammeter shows 0.25; kA
